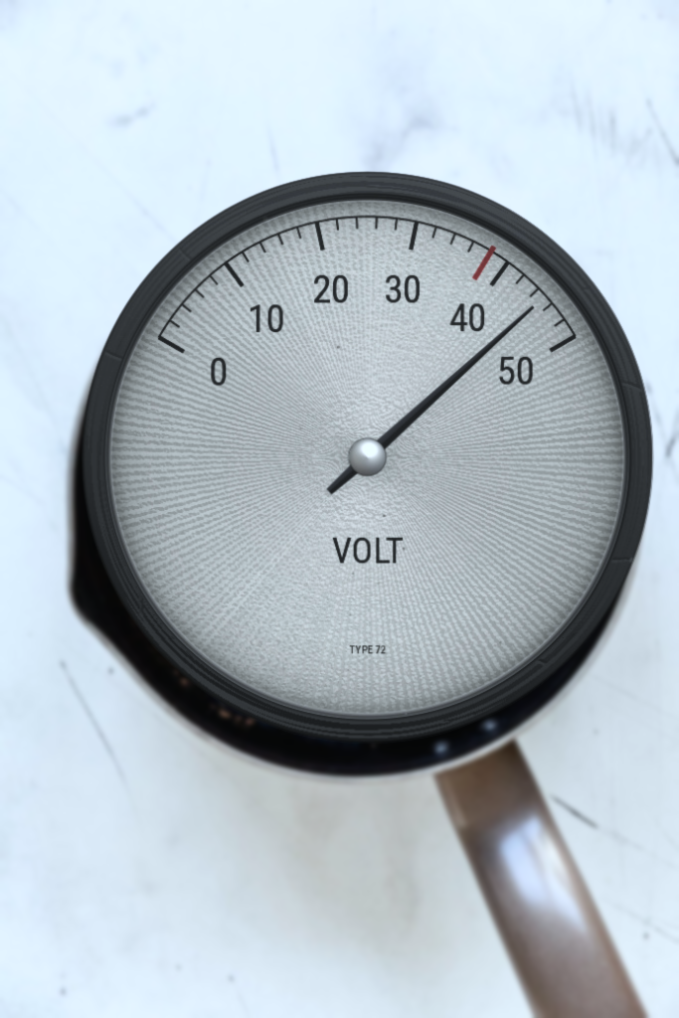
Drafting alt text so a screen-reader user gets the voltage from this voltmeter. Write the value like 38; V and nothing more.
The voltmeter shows 45; V
